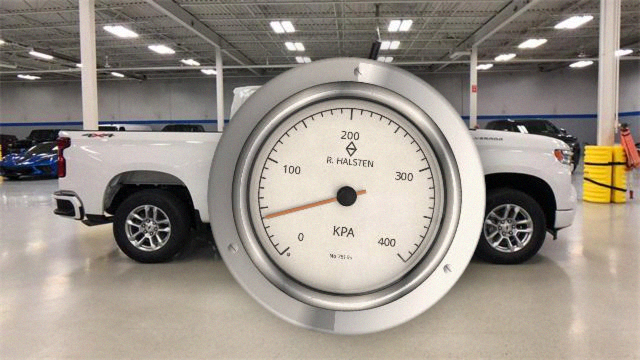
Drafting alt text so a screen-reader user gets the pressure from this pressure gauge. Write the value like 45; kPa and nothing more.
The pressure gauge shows 40; kPa
